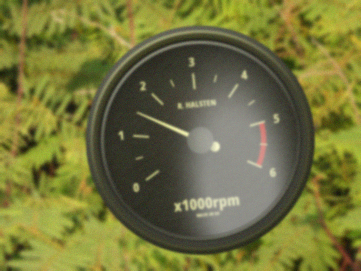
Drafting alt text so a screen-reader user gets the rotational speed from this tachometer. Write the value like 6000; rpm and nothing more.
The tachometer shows 1500; rpm
